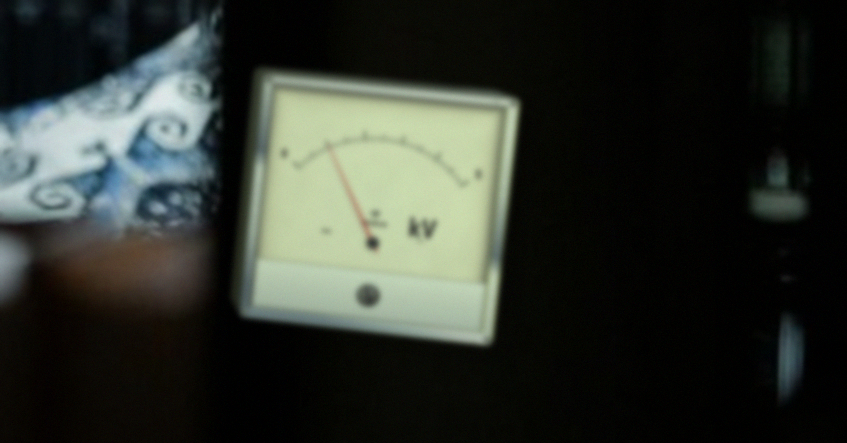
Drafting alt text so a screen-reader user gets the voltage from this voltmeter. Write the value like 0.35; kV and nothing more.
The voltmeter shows 1; kV
